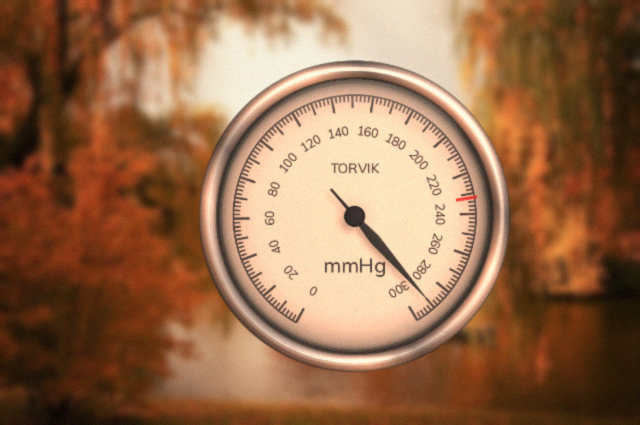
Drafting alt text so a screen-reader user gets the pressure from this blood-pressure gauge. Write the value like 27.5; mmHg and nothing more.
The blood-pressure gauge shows 290; mmHg
